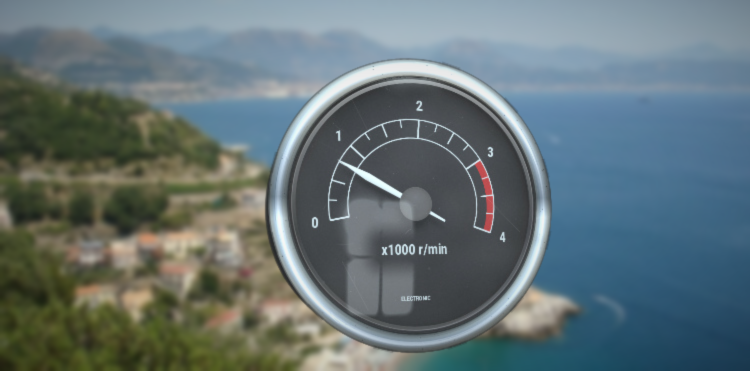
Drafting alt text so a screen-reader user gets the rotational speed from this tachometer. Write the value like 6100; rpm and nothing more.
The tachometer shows 750; rpm
